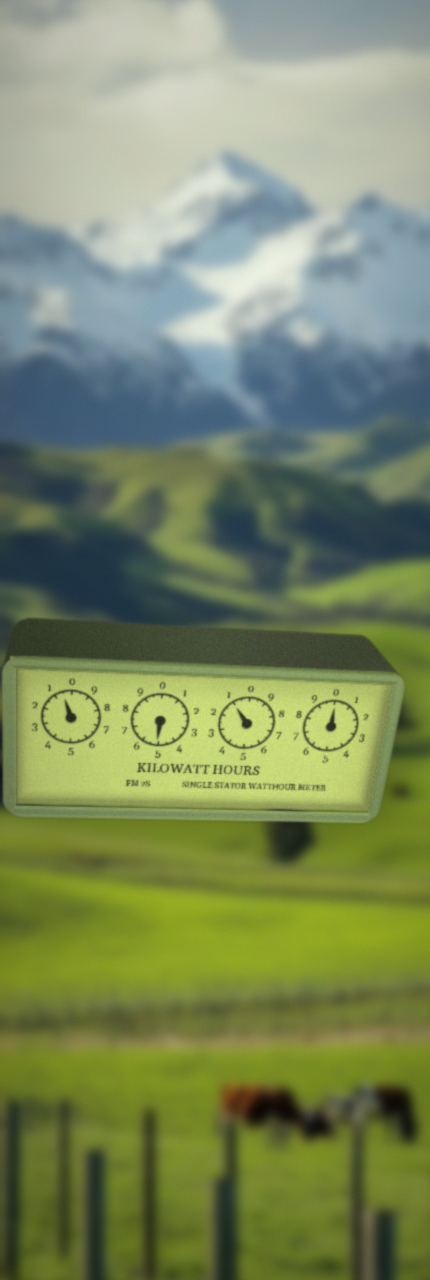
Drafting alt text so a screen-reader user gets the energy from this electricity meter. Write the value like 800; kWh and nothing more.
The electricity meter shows 510; kWh
